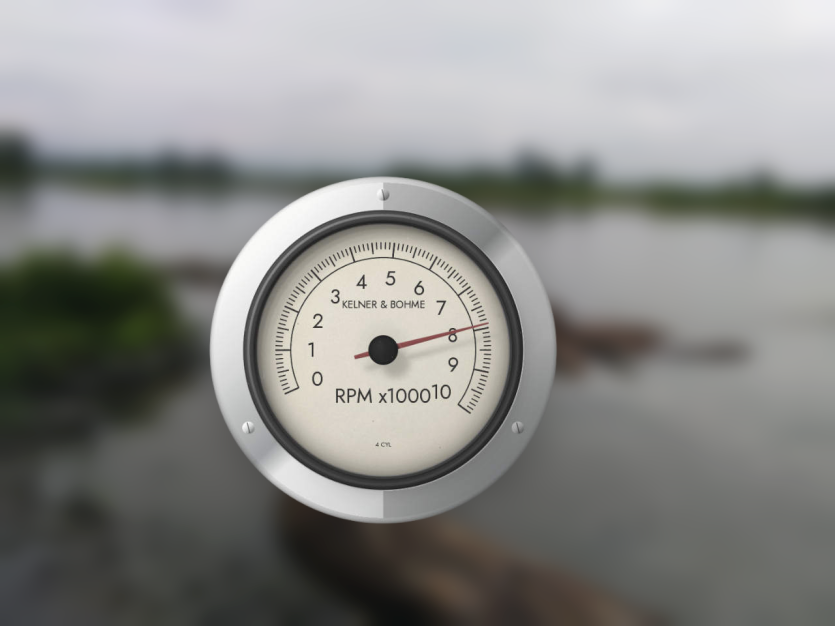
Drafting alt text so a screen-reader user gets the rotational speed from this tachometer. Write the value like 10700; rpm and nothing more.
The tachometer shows 7900; rpm
